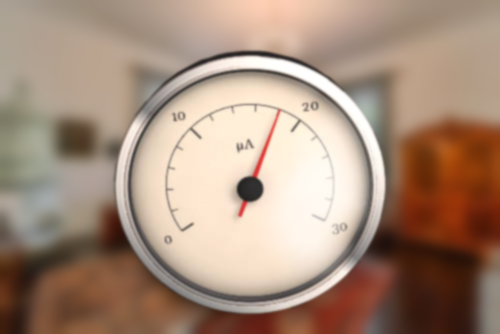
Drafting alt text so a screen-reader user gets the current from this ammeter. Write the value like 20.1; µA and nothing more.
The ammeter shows 18; µA
